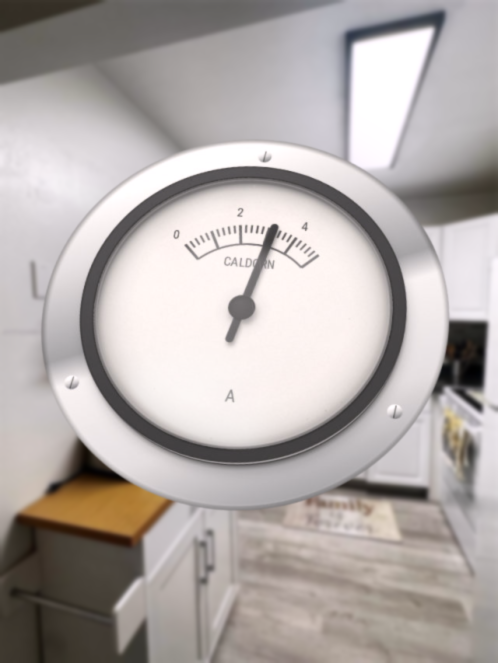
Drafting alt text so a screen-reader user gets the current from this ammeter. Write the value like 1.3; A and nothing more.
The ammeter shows 3.2; A
